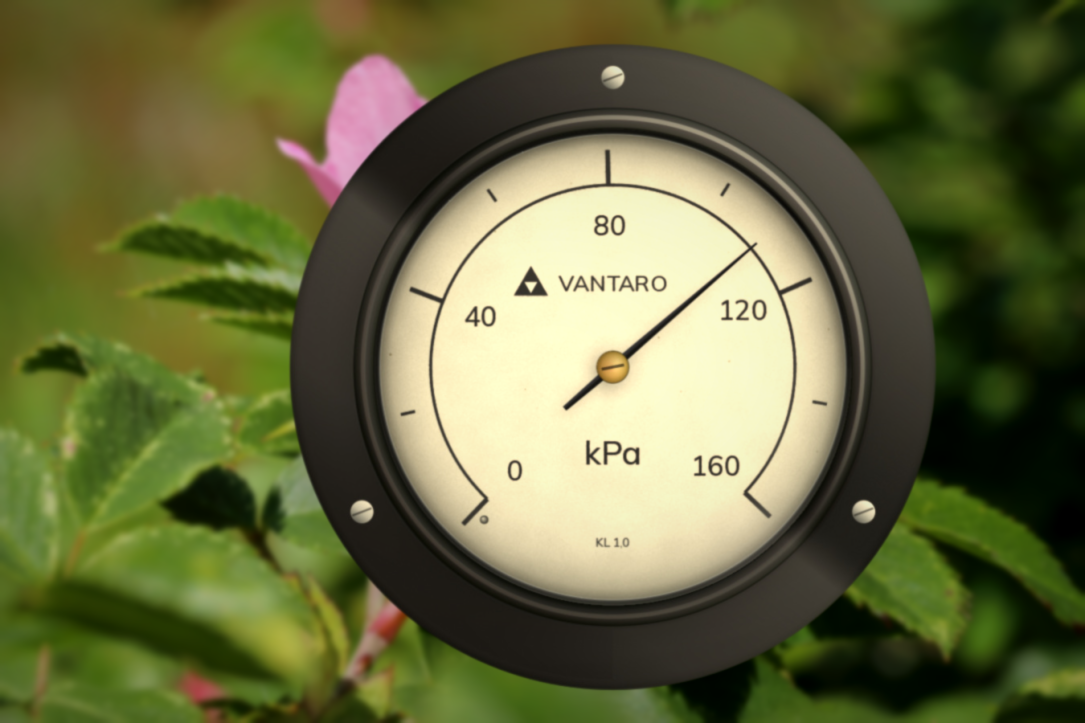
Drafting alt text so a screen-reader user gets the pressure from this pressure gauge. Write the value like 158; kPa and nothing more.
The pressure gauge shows 110; kPa
